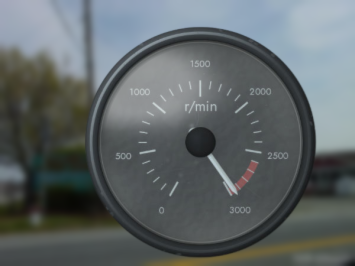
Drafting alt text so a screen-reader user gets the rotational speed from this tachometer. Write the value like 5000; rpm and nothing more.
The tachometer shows 2950; rpm
